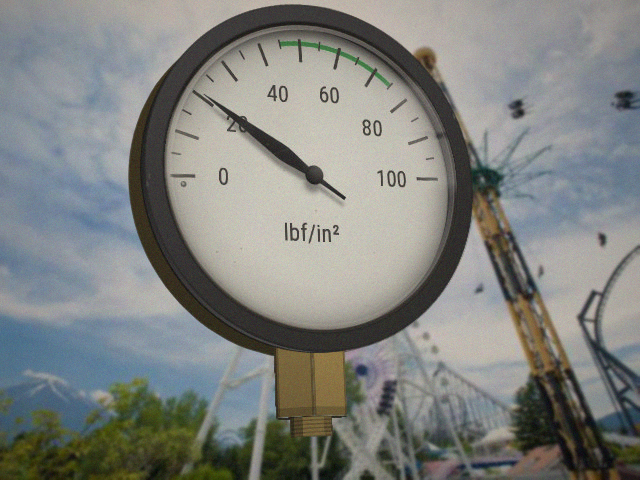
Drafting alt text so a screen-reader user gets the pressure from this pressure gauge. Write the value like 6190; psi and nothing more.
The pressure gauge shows 20; psi
